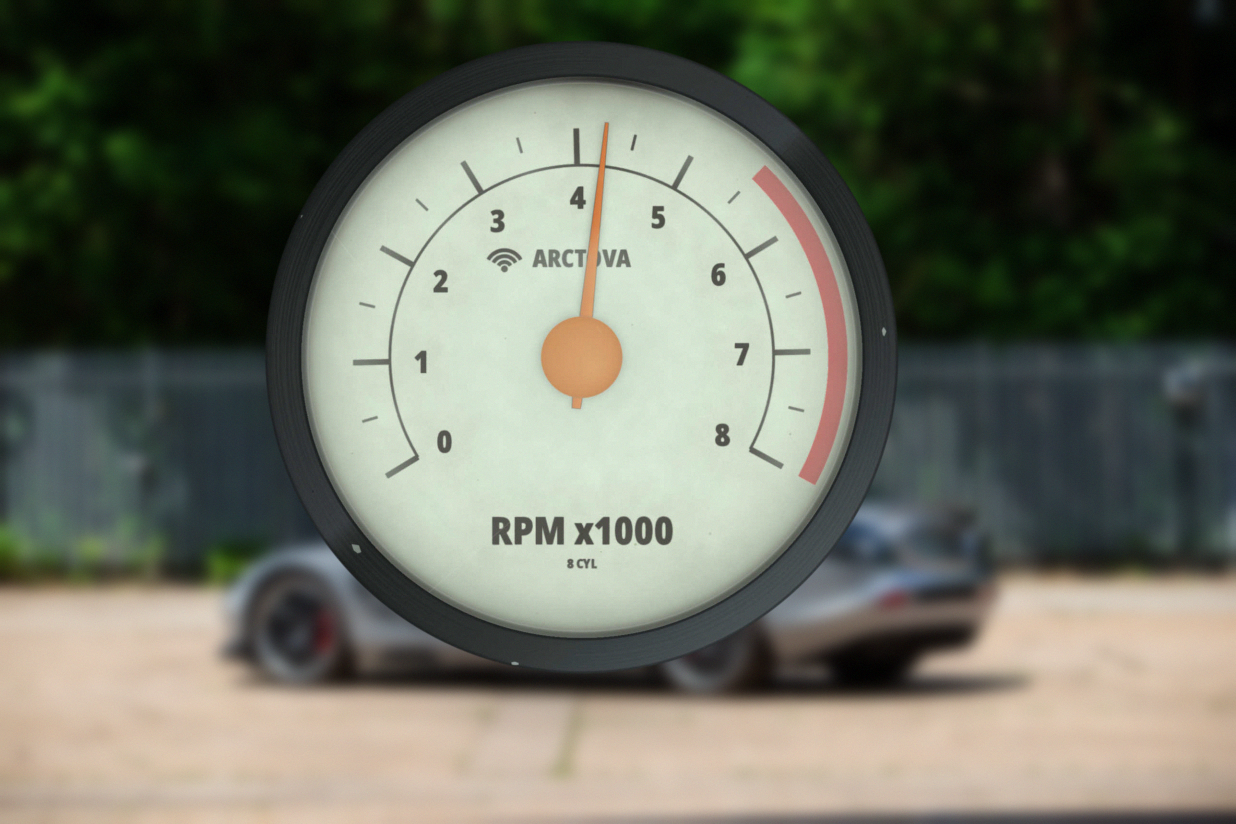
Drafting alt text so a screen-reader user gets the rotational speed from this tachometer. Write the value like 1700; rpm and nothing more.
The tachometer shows 4250; rpm
